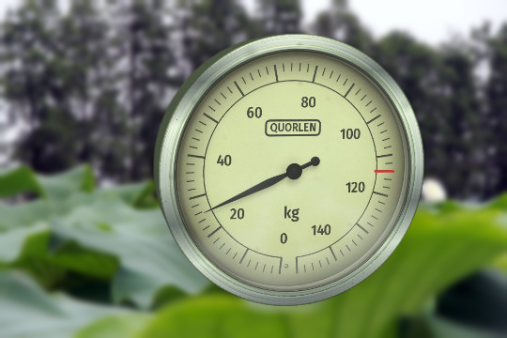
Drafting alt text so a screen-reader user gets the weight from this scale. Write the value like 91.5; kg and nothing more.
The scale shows 26; kg
